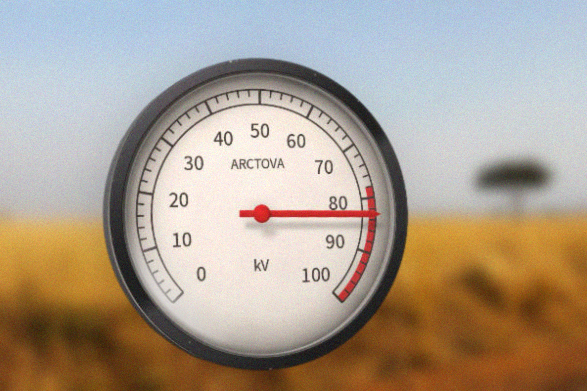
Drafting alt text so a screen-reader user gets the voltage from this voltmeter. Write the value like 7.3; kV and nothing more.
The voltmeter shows 83; kV
